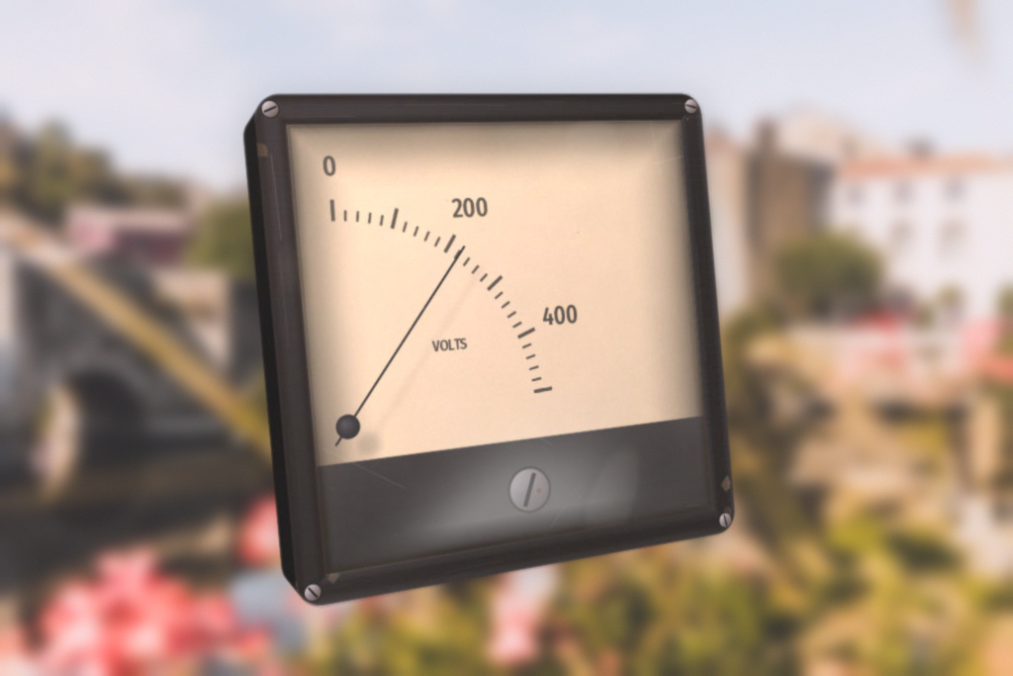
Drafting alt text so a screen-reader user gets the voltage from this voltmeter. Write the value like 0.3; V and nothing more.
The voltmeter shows 220; V
